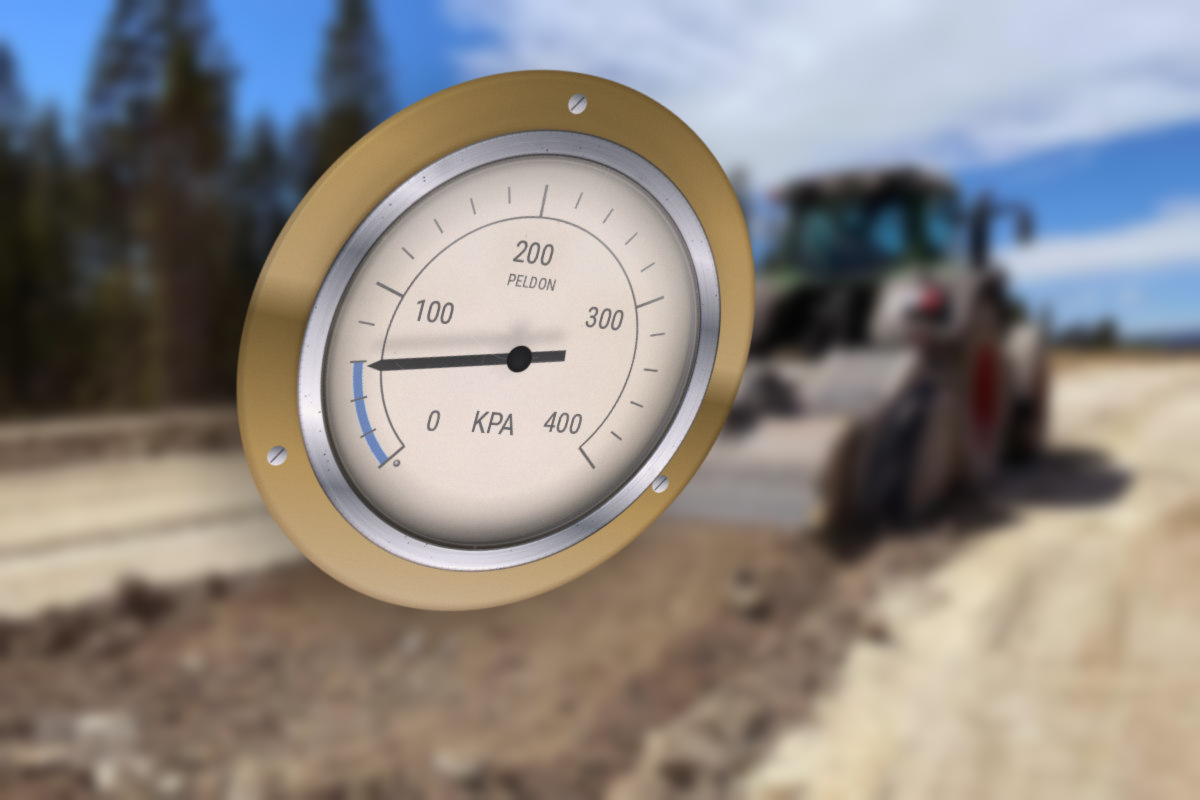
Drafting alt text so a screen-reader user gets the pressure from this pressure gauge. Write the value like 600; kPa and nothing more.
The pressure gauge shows 60; kPa
